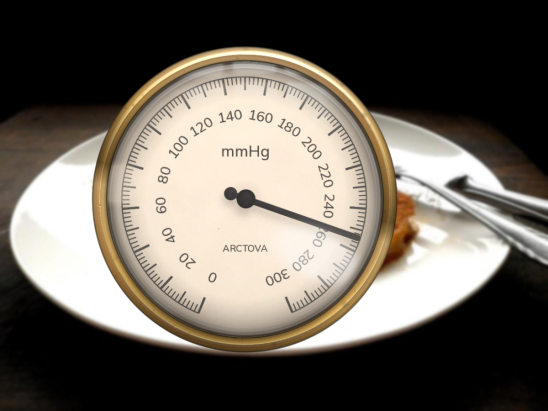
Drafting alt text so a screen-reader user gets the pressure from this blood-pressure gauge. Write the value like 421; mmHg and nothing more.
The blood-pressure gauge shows 254; mmHg
